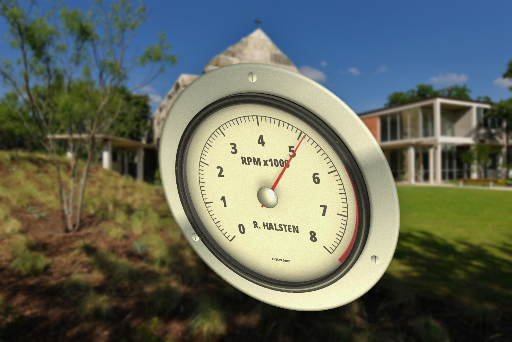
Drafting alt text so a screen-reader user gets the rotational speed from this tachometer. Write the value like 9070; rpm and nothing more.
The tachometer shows 5100; rpm
